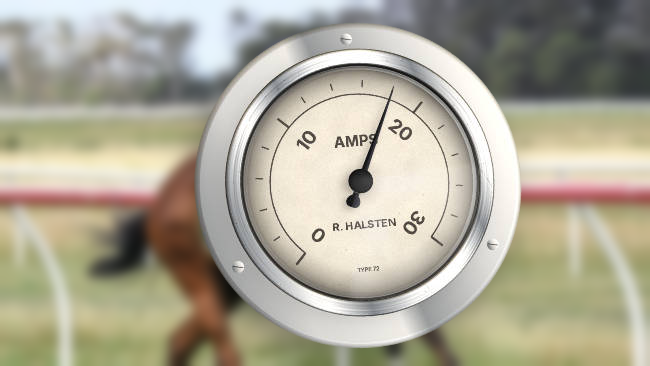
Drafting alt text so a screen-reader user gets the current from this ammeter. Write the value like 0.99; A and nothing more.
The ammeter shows 18; A
